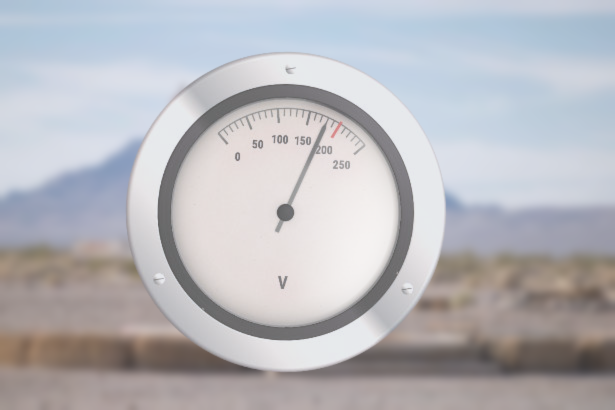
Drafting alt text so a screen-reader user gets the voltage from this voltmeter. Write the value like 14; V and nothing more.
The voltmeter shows 180; V
